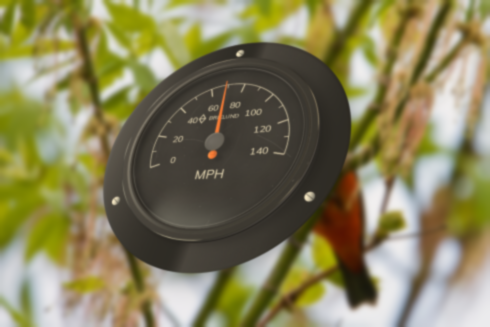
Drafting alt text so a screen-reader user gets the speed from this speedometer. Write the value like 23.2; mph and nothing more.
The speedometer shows 70; mph
